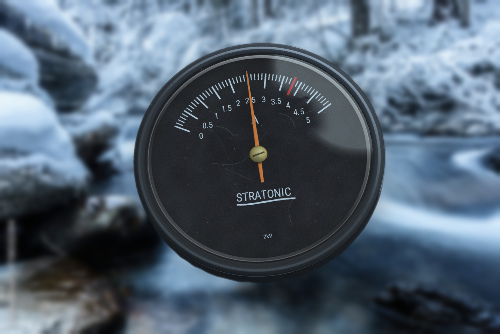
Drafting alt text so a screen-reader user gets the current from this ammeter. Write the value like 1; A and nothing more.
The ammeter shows 2.5; A
